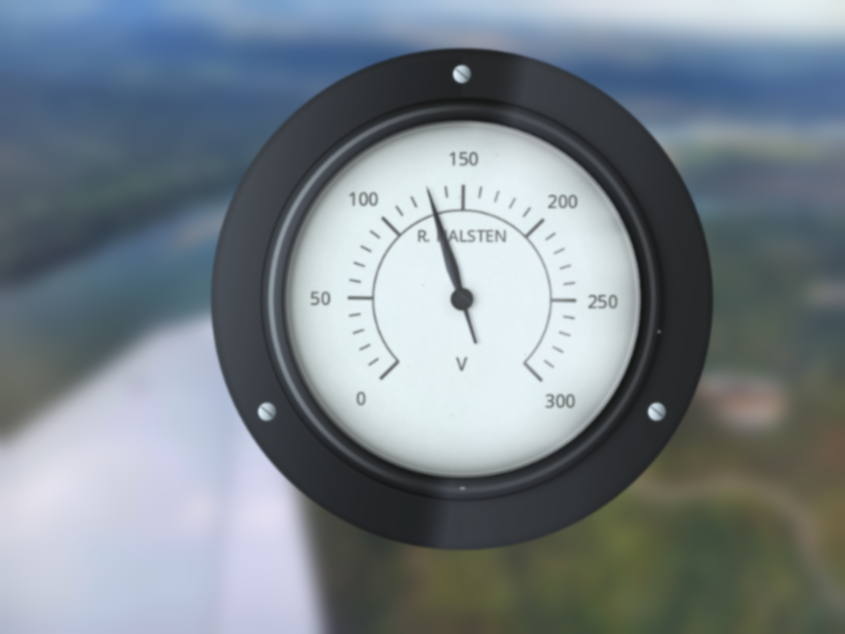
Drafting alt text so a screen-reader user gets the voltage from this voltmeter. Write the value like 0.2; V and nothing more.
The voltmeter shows 130; V
